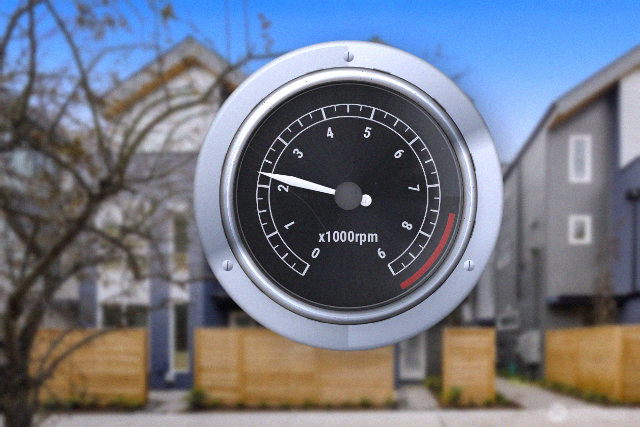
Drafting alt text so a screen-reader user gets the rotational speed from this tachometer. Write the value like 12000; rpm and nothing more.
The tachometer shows 2250; rpm
